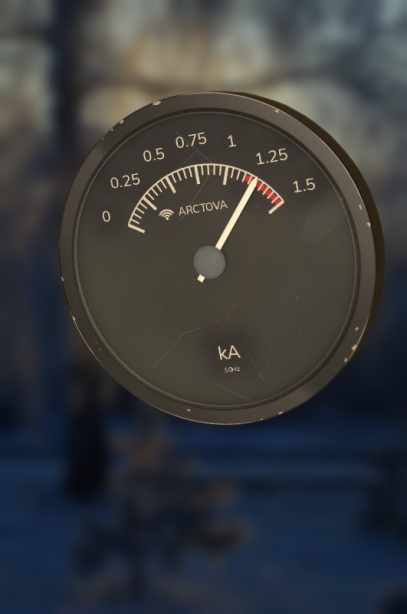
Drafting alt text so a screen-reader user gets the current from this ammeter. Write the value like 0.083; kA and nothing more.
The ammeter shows 1.25; kA
